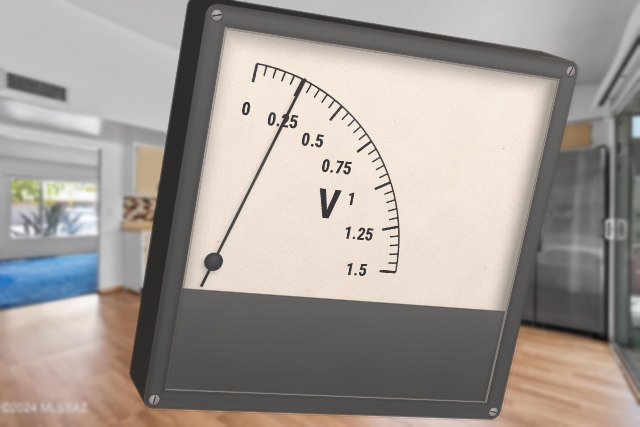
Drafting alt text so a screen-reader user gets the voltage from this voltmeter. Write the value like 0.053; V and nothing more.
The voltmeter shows 0.25; V
